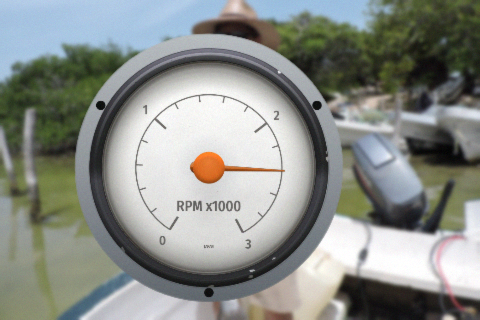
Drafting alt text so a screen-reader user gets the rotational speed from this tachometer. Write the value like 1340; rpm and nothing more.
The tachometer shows 2400; rpm
